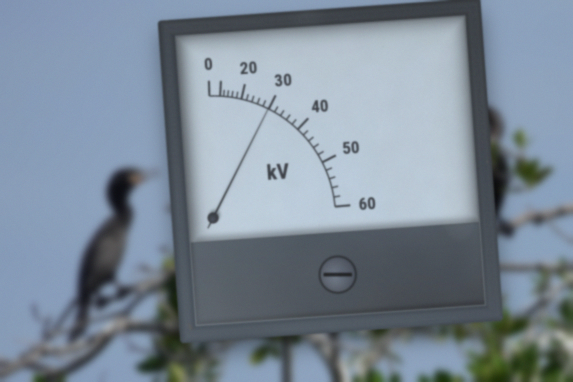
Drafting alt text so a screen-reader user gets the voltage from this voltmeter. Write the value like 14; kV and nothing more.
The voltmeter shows 30; kV
